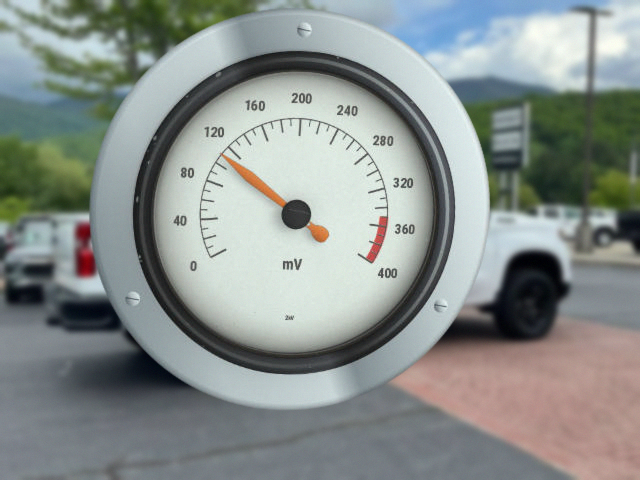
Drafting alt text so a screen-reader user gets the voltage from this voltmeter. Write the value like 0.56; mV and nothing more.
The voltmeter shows 110; mV
